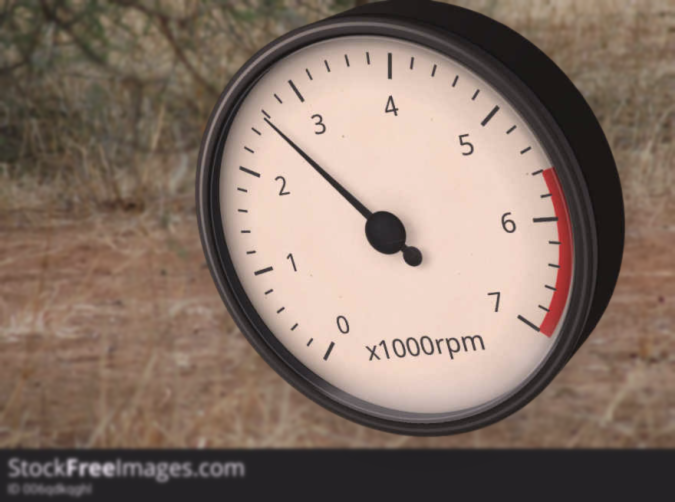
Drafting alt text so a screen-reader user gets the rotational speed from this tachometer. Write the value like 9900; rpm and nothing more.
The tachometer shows 2600; rpm
